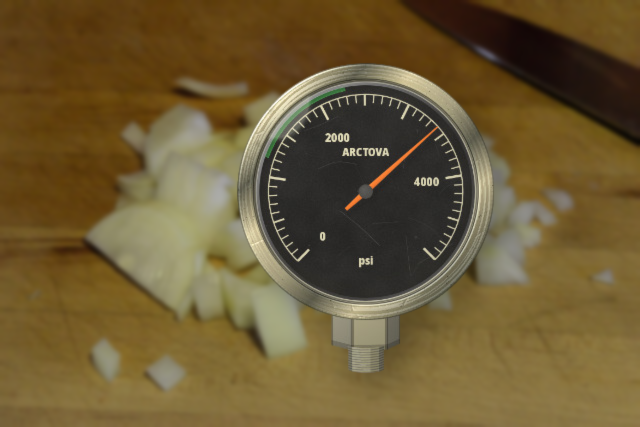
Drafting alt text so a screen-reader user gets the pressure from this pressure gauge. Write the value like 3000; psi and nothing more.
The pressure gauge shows 3400; psi
